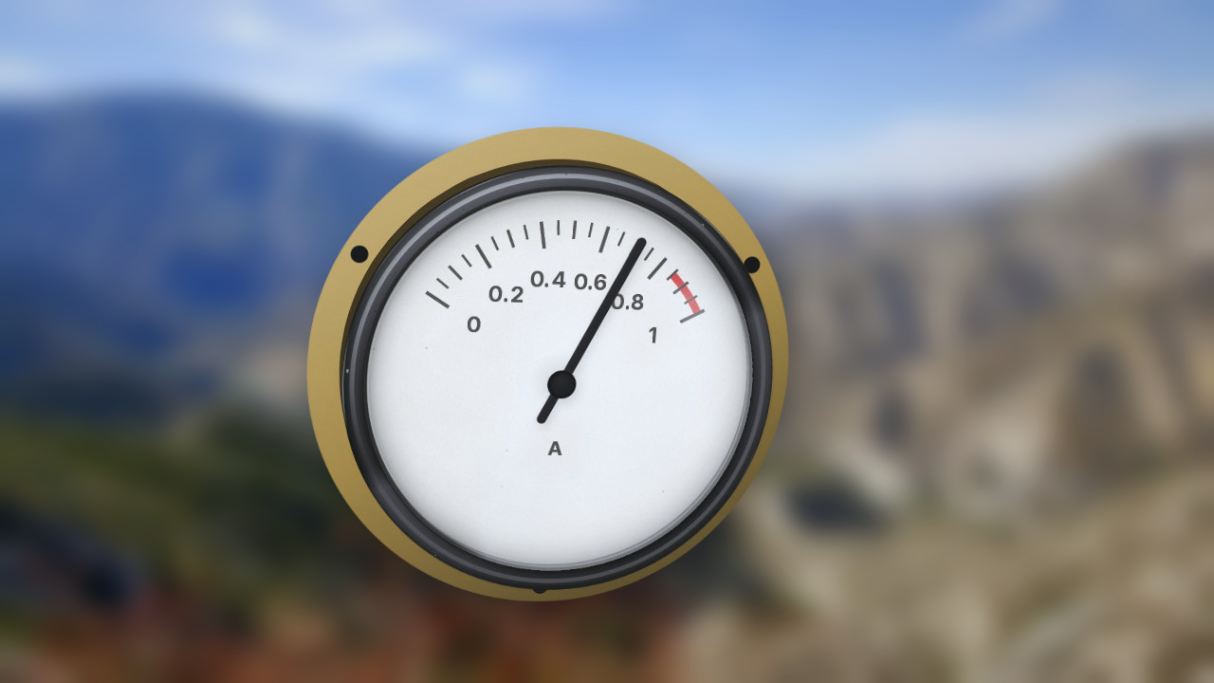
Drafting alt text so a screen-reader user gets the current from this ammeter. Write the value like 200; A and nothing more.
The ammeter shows 0.7; A
